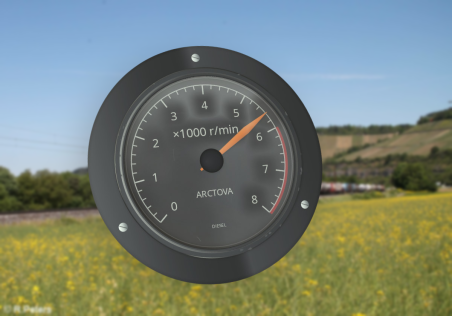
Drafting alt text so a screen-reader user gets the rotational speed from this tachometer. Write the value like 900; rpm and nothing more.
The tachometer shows 5600; rpm
